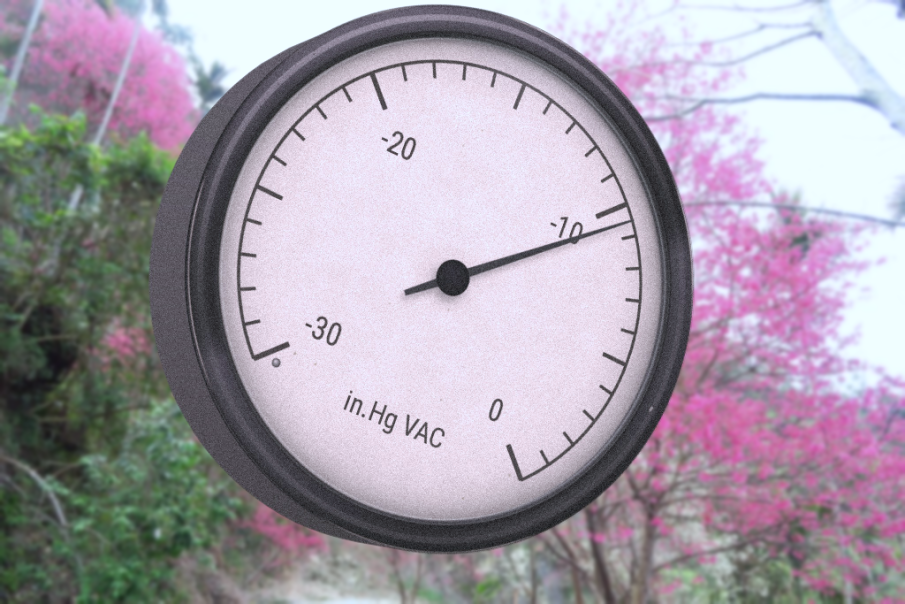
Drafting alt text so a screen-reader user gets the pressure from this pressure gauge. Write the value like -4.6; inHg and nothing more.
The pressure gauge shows -9.5; inHg
